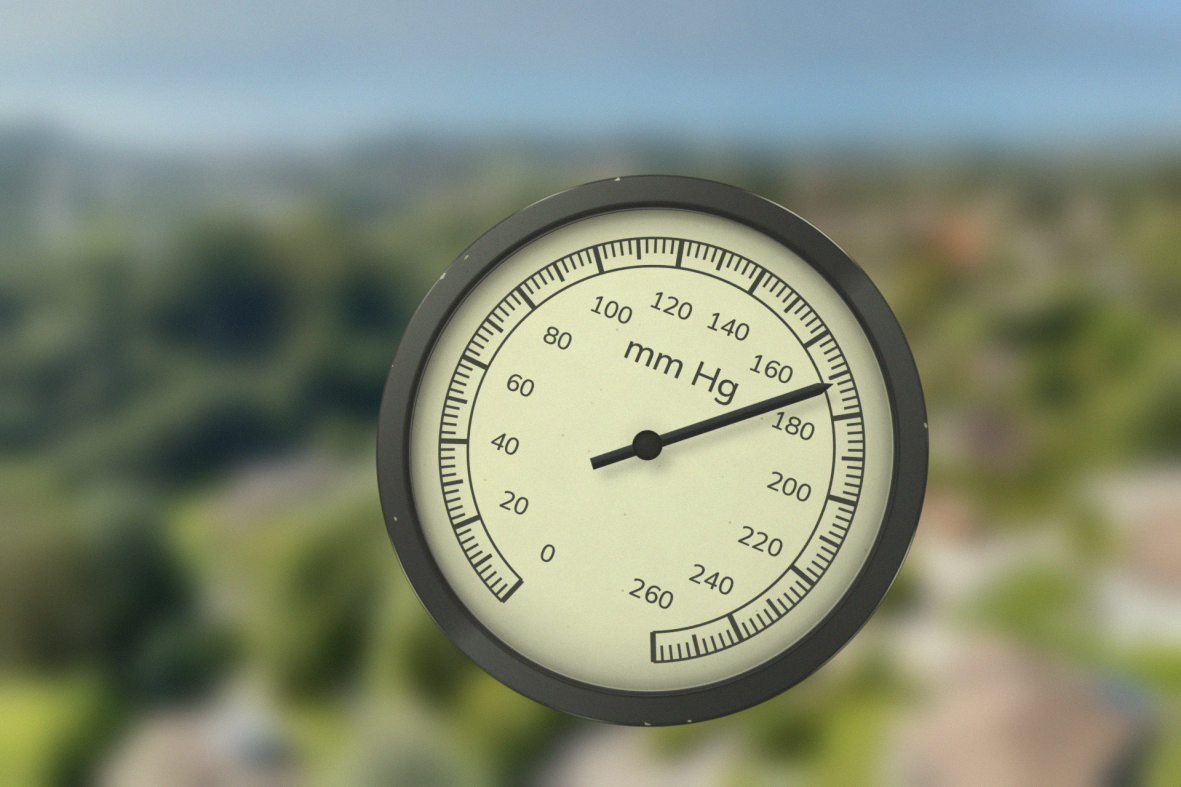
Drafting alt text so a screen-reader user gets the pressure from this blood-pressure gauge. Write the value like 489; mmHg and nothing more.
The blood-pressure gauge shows 172; mmHg
